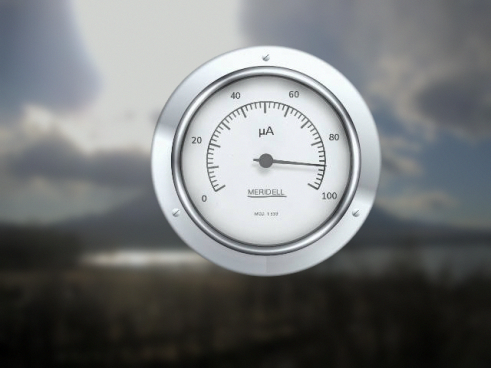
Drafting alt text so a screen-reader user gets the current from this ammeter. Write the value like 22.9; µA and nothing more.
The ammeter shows 90; µA
